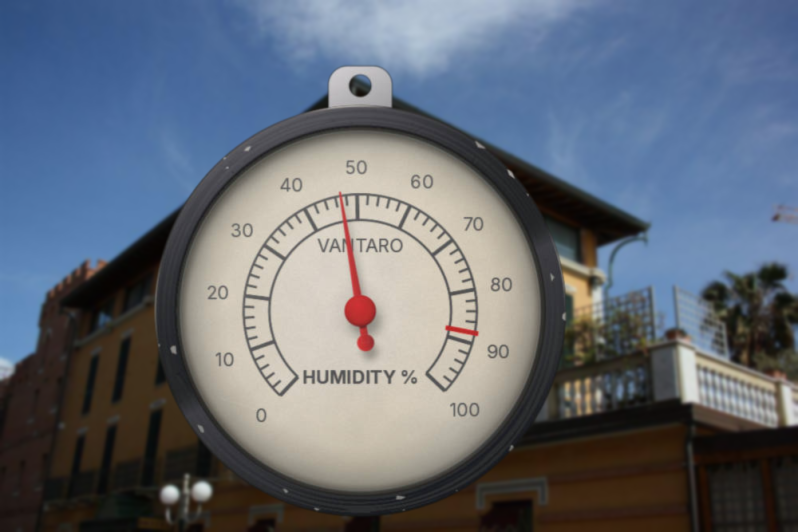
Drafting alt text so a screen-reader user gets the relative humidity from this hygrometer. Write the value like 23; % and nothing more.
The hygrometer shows 47; %
